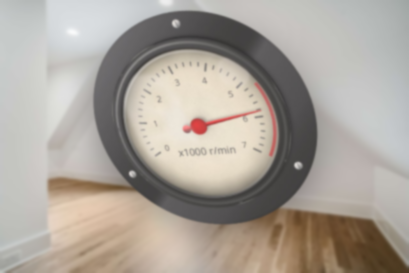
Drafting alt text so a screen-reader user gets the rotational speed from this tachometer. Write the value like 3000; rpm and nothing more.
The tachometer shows 5800; rpm
